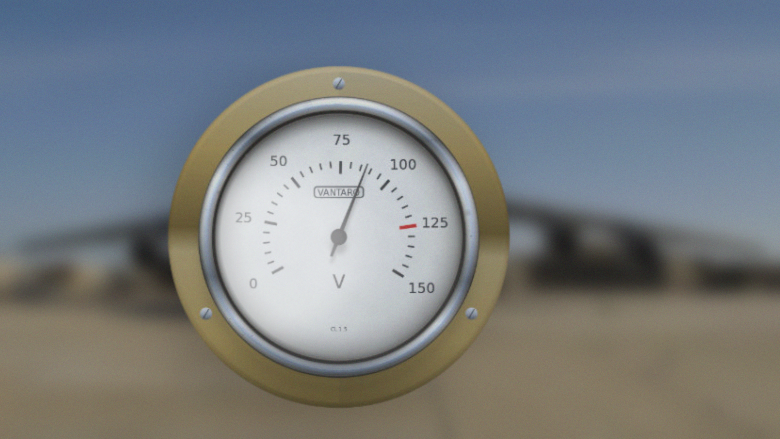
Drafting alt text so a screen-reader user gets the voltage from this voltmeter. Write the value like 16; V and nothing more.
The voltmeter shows 87.5; V
